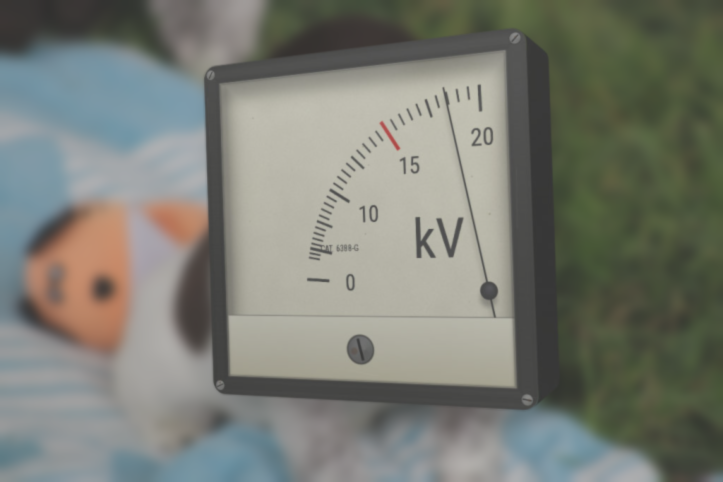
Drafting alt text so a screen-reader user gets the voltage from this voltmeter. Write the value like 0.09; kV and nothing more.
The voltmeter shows 18.5; kV
